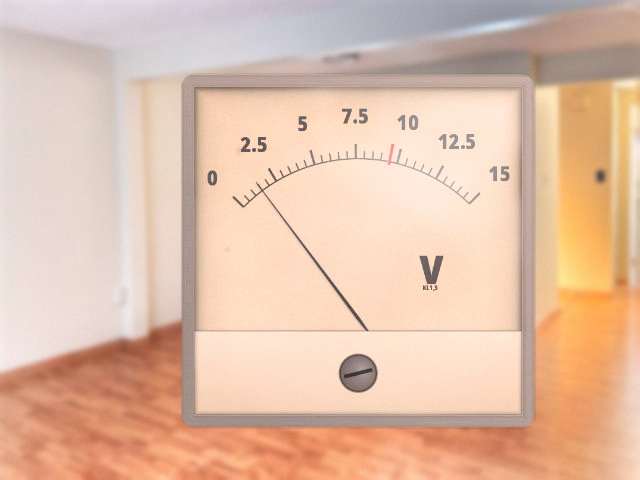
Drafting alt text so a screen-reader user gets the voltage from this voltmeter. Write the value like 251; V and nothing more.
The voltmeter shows 1.5; V
